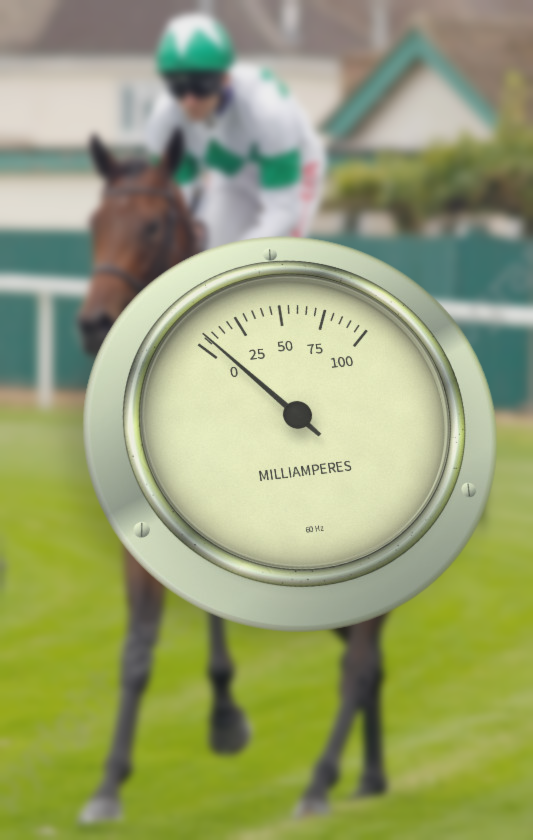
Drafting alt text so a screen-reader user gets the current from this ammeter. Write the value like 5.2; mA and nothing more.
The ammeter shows 5; mA
